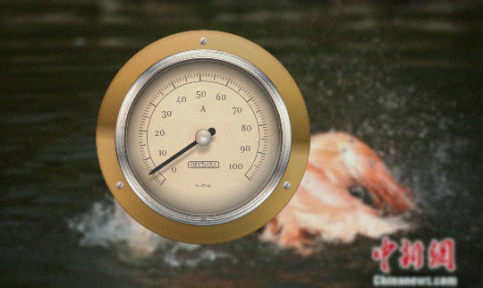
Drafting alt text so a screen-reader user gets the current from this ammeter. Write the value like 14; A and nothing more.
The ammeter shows 5; A
